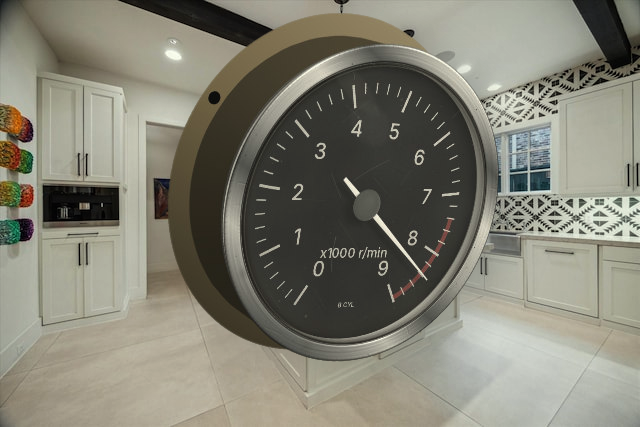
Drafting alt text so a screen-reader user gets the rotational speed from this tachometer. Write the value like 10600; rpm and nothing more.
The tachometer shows 8400; rpm
